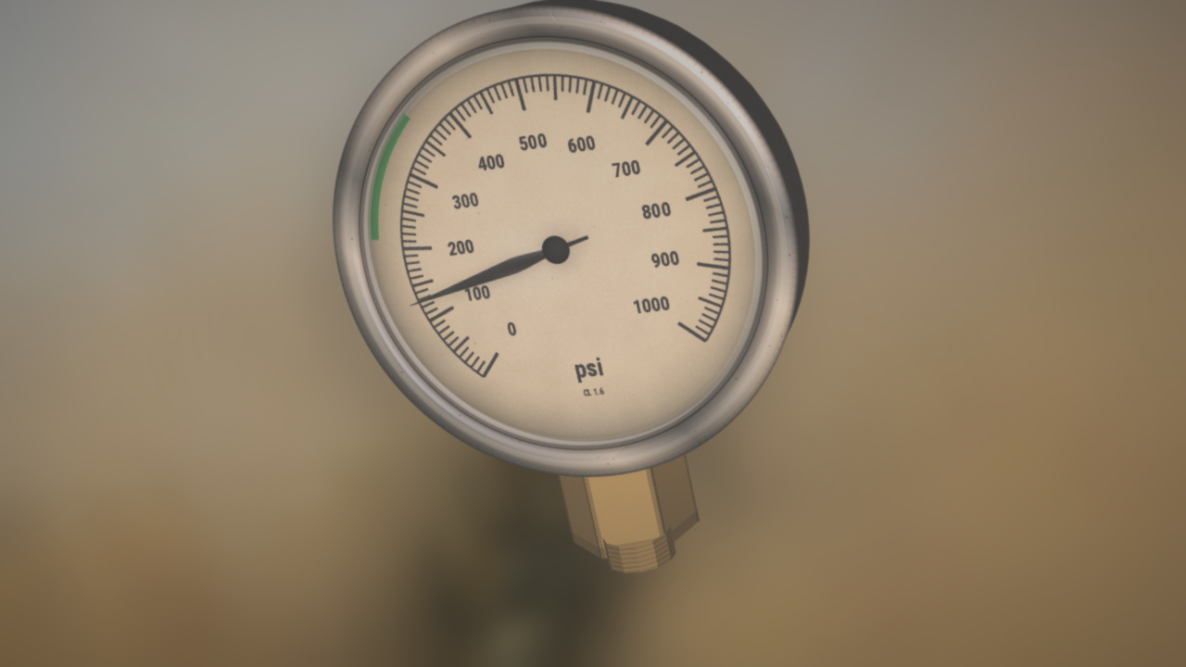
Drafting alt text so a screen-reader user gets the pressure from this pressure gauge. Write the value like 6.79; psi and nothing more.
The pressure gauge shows 130; psi
